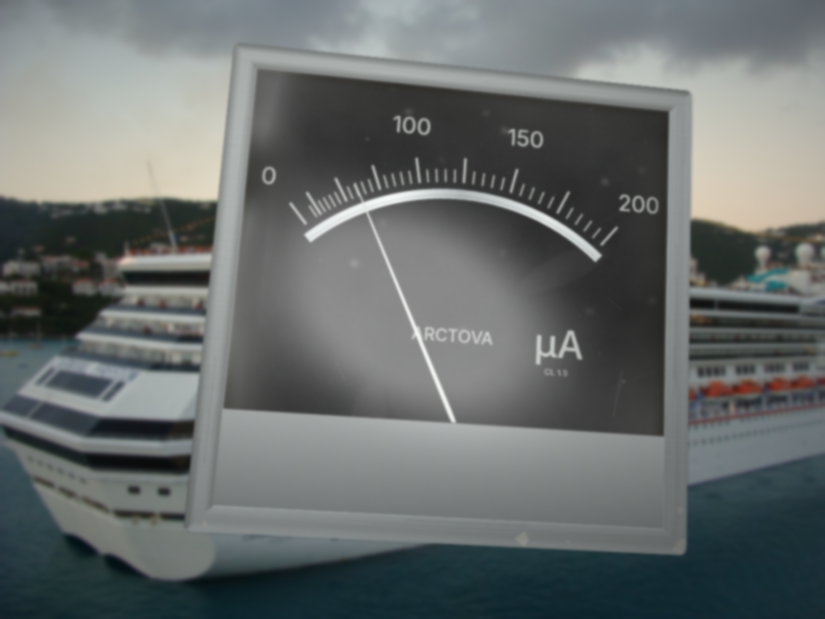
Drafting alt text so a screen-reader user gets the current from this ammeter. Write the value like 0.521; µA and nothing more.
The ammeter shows 60; µA
